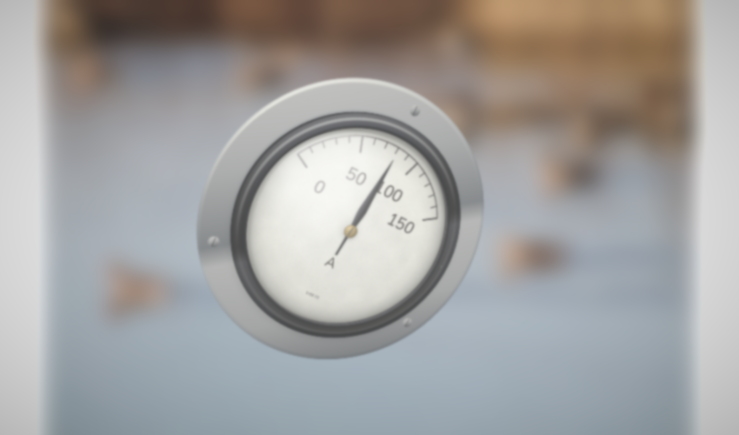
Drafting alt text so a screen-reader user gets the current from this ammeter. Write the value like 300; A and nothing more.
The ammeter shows 80; A
